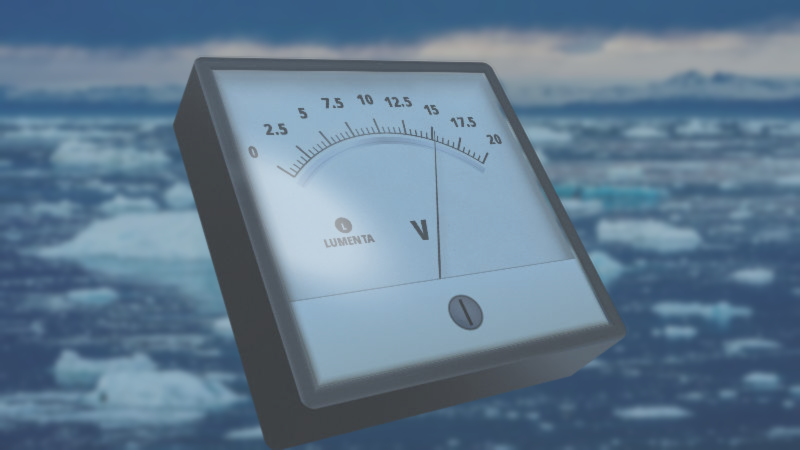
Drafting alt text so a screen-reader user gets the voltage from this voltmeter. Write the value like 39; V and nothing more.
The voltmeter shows 15; V
